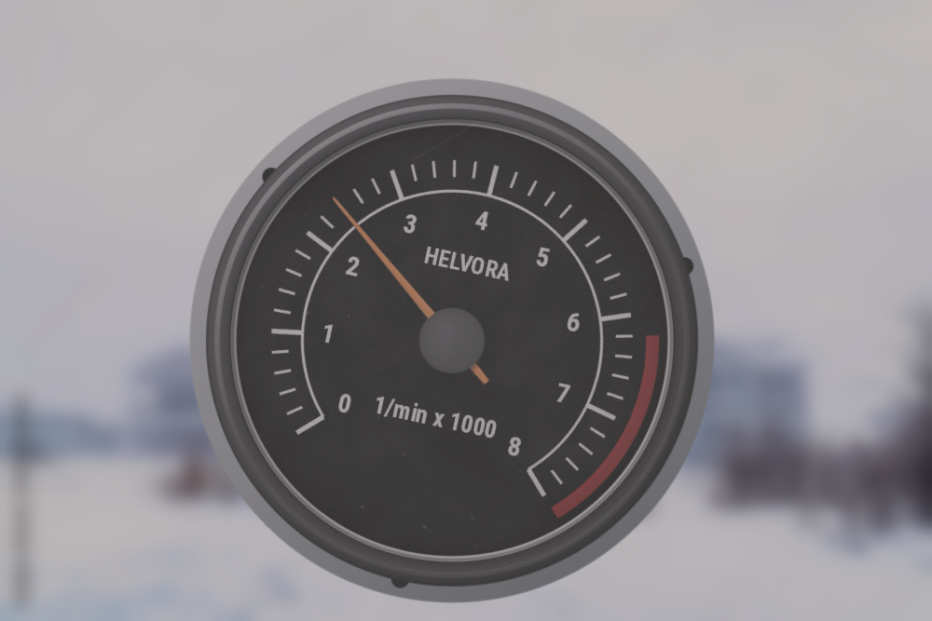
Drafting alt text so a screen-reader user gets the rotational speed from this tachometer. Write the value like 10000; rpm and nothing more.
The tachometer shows 2400; rpm
